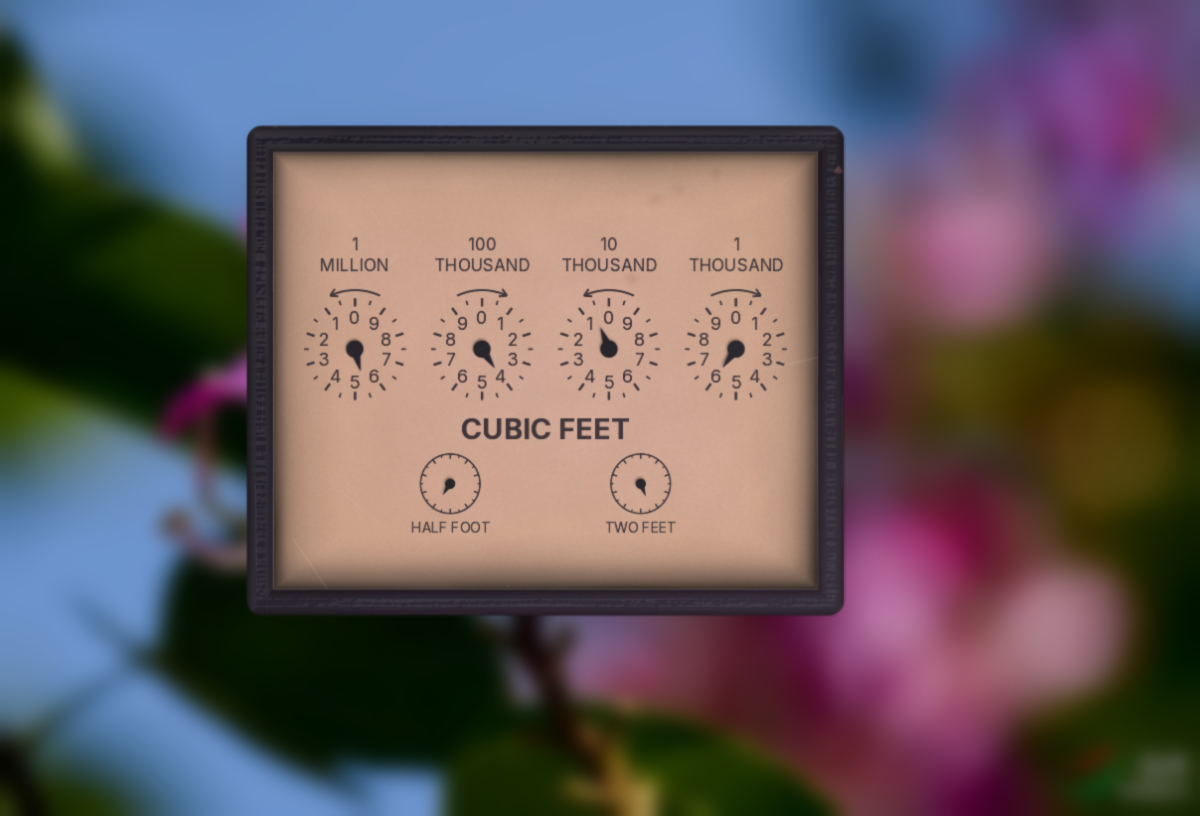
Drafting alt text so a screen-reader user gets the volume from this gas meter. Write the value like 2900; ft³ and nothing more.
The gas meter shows 540600; ft³
